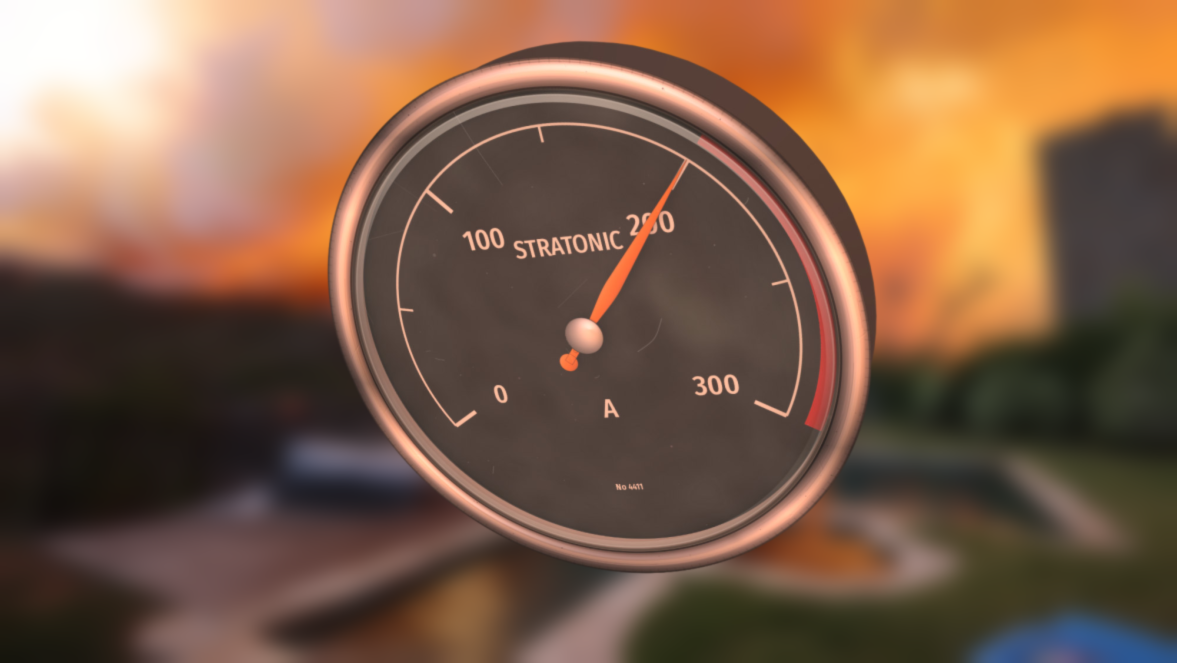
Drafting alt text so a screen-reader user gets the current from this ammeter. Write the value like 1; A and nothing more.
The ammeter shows 200; A
